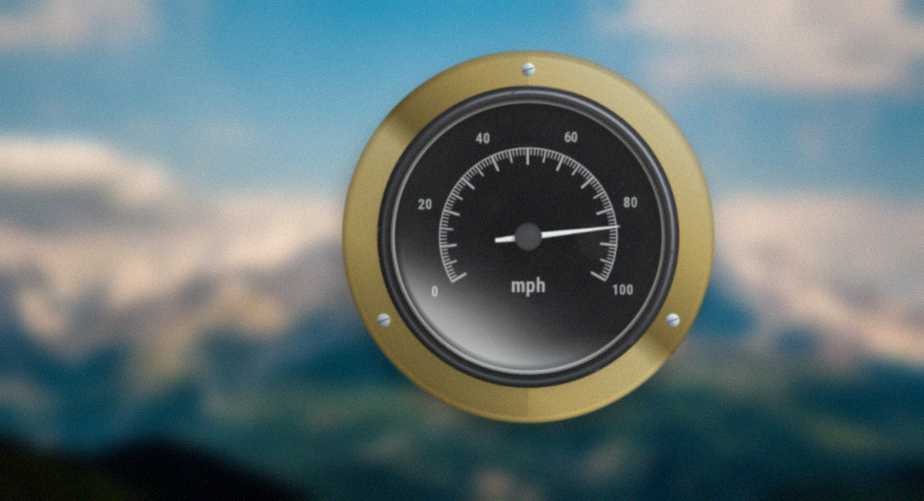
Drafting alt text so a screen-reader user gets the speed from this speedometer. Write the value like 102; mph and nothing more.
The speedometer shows 85; mph
